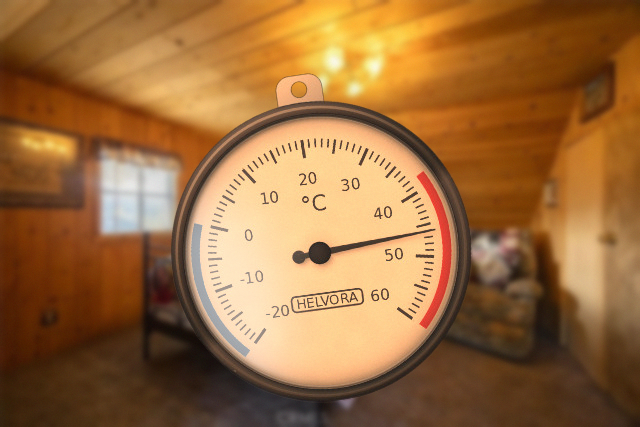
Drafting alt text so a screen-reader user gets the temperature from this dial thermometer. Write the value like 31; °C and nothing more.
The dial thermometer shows 46; °C
